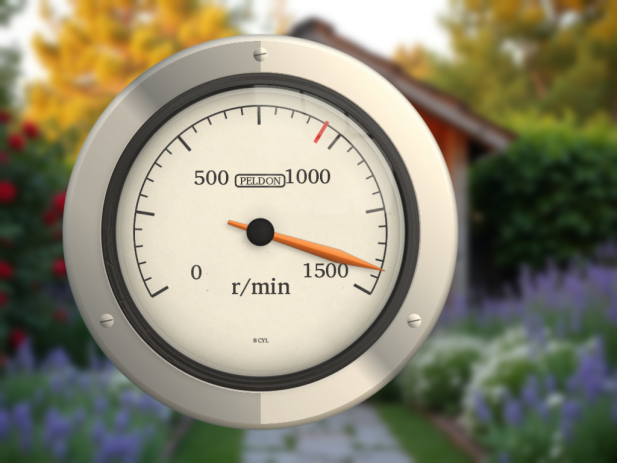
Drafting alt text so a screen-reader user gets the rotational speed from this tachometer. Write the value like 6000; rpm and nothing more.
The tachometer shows 1425; rpm
